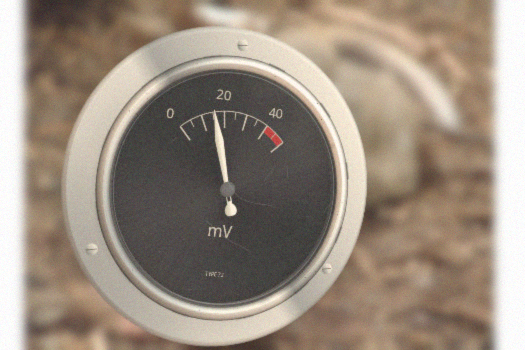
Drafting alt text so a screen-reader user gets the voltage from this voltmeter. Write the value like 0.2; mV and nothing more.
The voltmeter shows 15; mV
